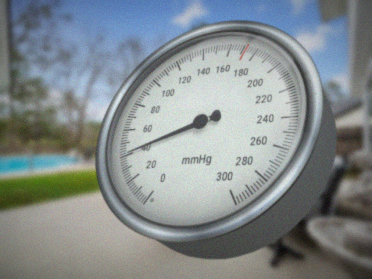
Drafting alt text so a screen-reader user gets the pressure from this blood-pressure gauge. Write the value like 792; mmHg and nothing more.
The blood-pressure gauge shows 40; mmHg
